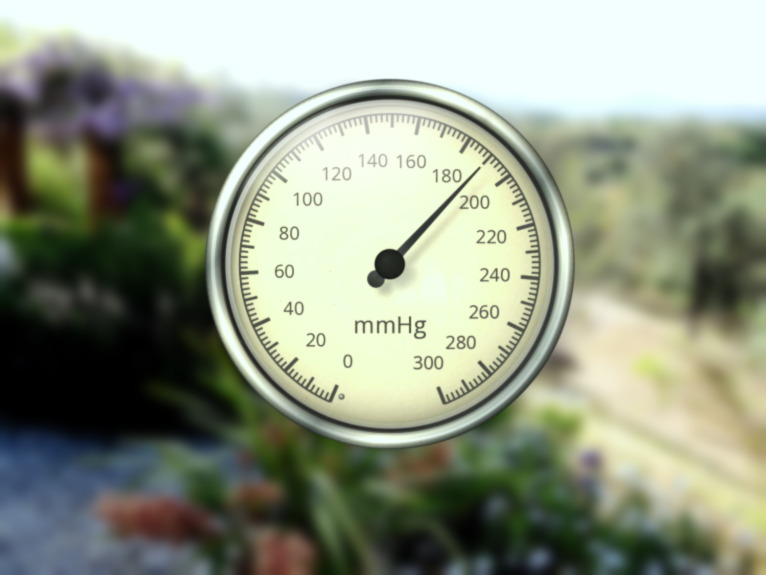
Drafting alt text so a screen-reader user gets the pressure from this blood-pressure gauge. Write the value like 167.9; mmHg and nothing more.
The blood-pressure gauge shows 190; mmHg
